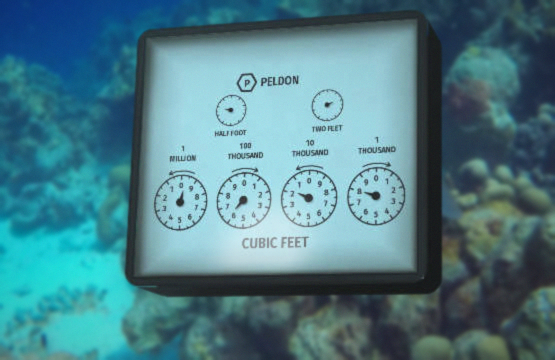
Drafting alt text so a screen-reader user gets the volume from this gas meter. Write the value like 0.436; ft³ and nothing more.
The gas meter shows 961800; ft³
